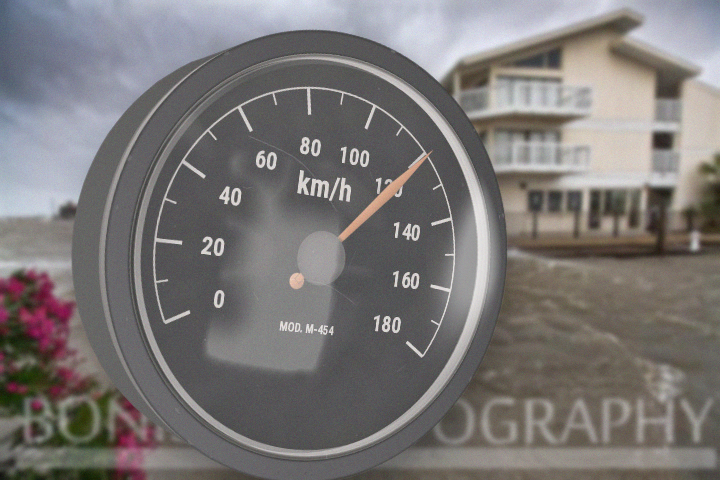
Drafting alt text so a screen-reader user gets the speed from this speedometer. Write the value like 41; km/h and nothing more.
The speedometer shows 120; km/h
